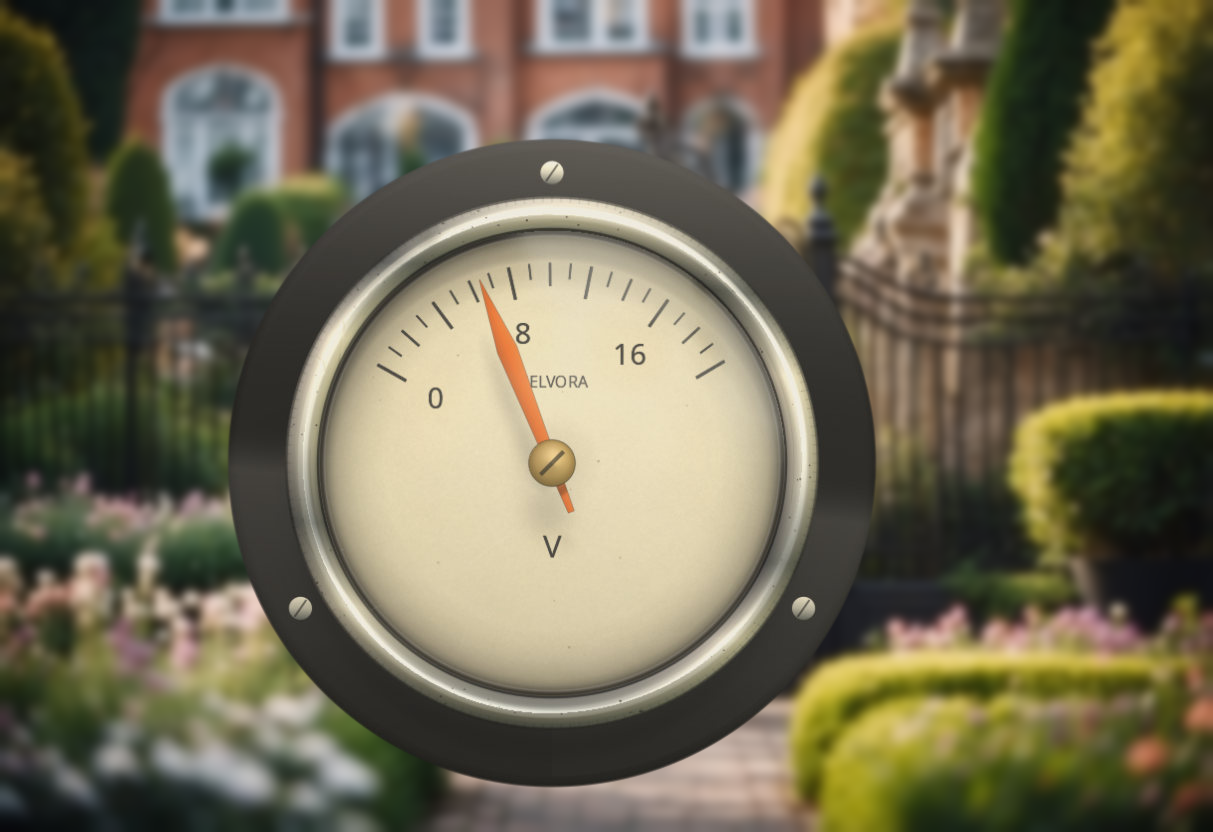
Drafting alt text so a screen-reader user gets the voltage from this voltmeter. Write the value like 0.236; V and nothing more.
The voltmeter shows 6.5; V
